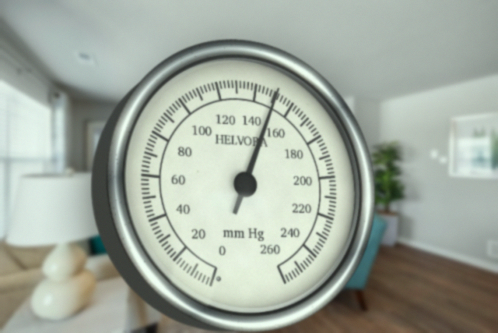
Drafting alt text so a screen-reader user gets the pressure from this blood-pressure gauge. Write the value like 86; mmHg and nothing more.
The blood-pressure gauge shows 150; mmHg
